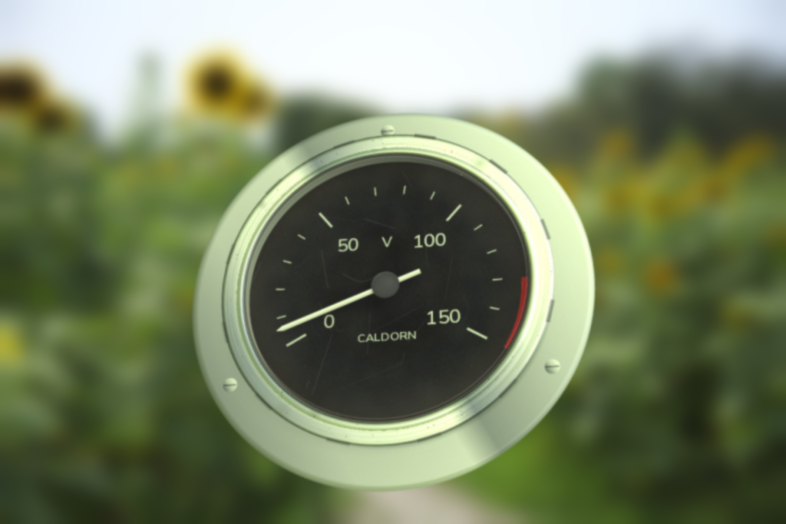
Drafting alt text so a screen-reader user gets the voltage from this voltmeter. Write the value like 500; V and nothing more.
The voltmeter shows 5; V
